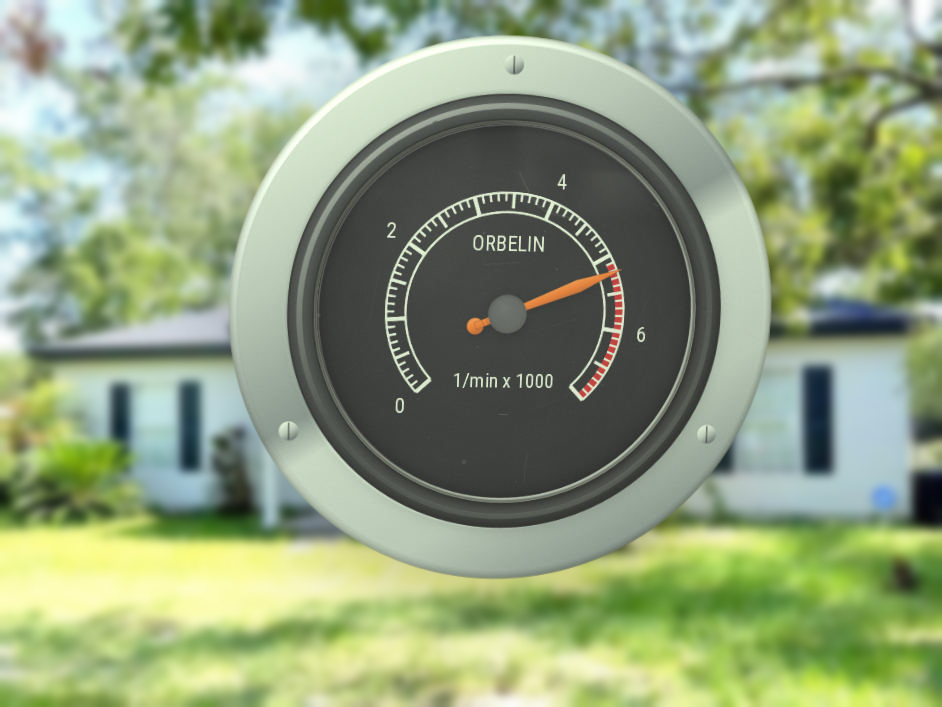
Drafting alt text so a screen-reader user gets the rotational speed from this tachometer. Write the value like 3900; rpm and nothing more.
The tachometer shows 5200; rpm
